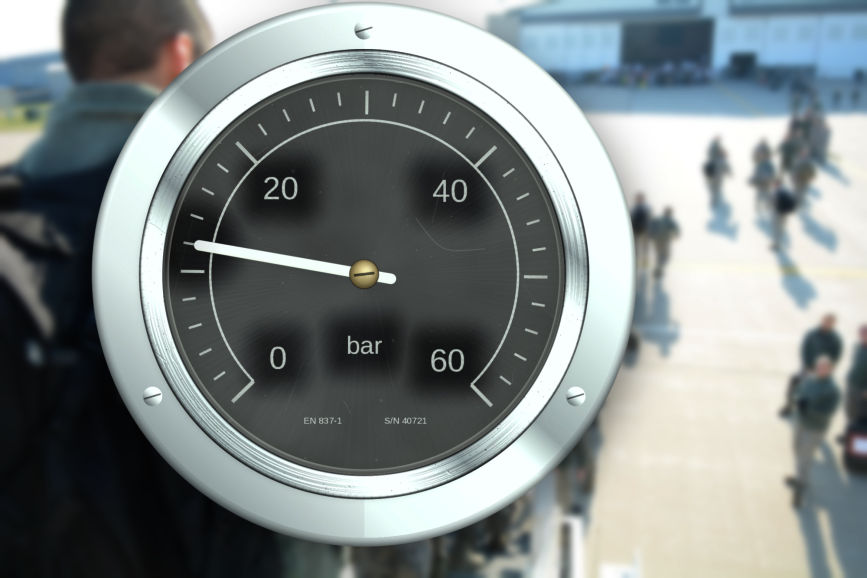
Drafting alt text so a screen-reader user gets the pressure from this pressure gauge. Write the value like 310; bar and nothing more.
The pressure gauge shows 12; bar
